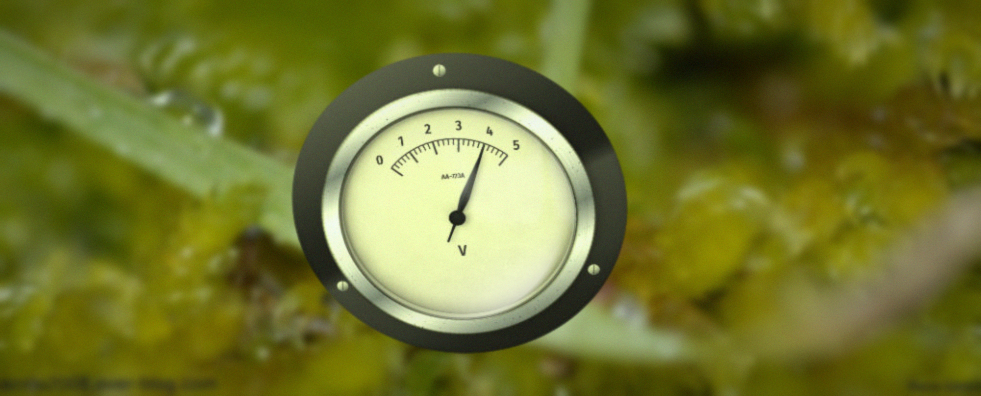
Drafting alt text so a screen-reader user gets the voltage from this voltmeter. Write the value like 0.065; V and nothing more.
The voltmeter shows 4; V
